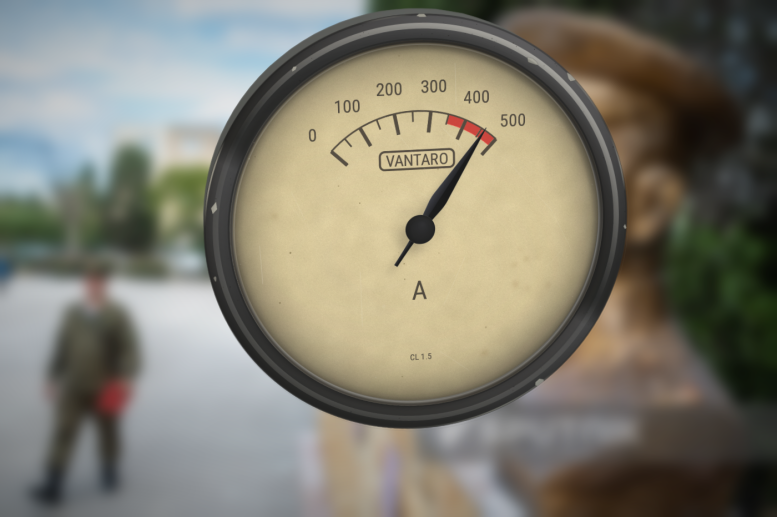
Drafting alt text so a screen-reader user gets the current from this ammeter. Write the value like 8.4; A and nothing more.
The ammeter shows 450; A
